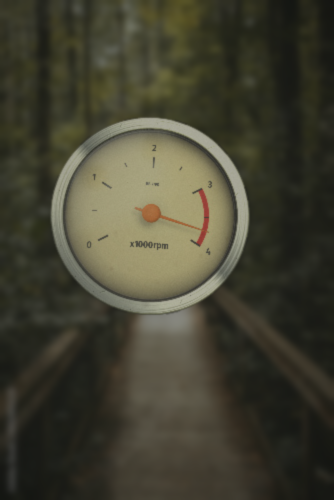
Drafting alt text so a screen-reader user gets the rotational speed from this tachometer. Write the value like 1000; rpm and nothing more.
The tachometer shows 3750; rpm
